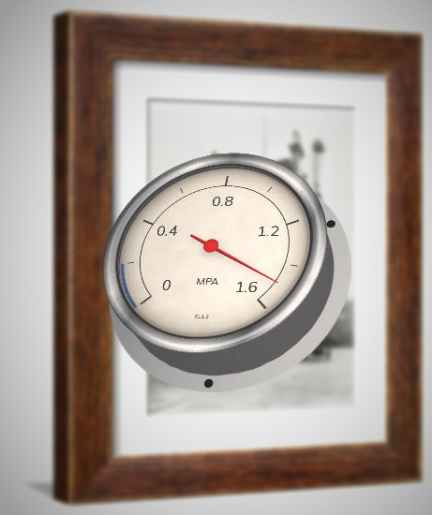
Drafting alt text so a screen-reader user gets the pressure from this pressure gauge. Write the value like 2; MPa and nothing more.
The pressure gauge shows 1.5; MPa
